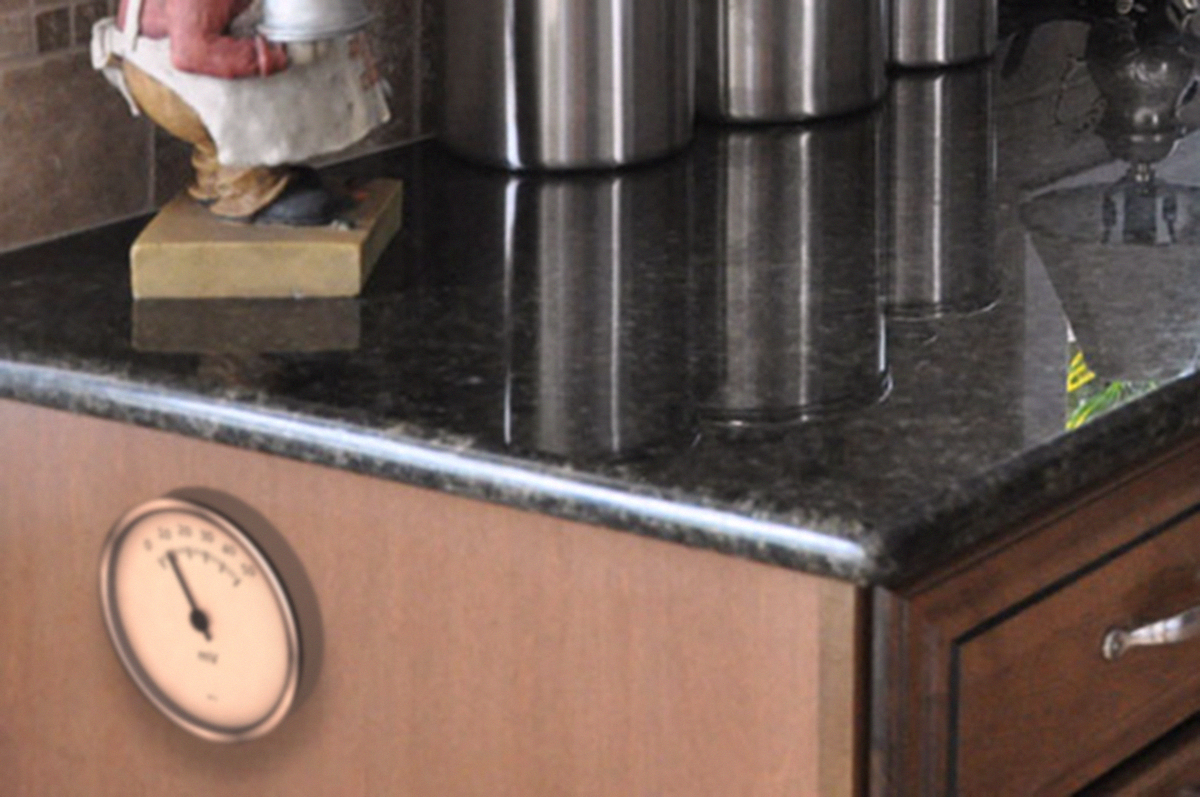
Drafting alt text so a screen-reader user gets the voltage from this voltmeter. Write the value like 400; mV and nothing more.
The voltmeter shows 10; mV
